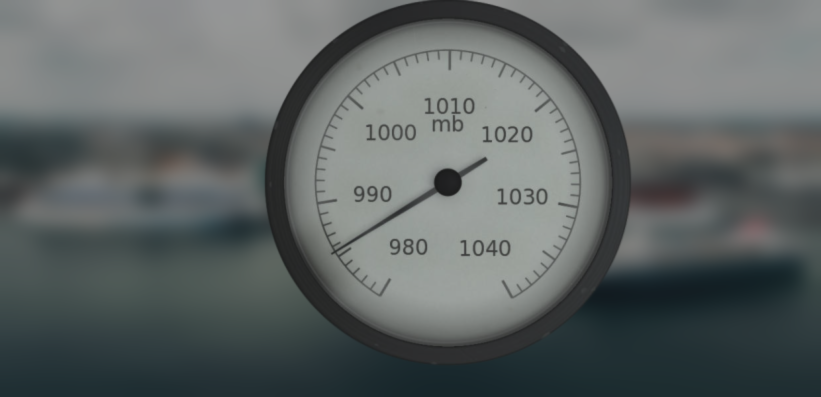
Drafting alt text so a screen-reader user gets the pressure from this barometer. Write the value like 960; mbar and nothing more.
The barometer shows 985.5; mbar
